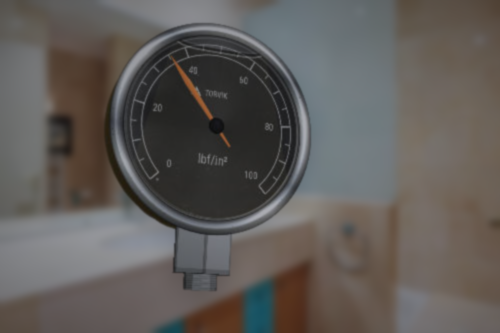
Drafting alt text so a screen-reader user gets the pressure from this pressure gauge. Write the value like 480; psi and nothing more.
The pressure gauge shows 35; psi
